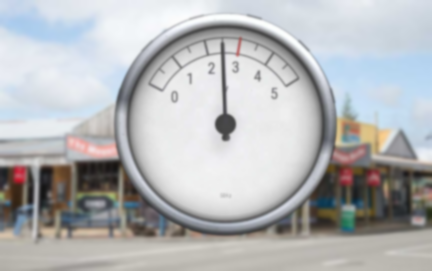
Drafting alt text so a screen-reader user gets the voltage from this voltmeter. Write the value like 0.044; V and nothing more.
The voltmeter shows 2.5; V
